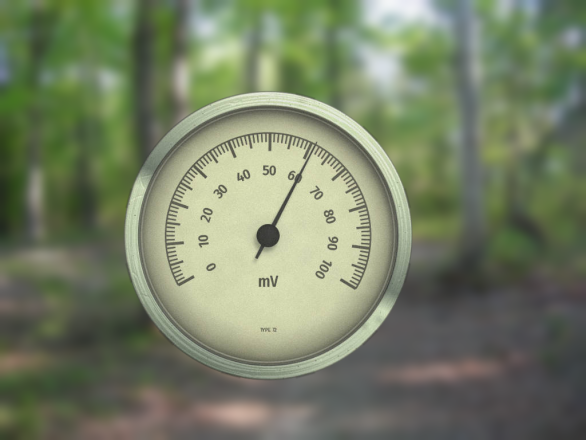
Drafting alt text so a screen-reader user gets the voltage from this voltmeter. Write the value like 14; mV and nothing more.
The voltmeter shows 61; mV
